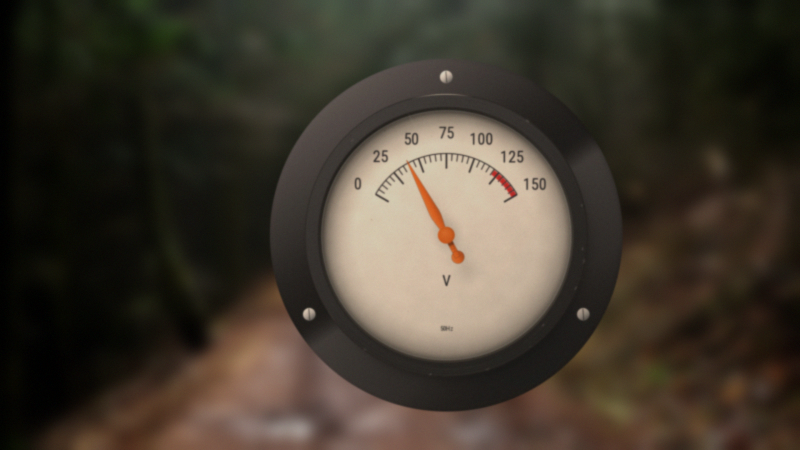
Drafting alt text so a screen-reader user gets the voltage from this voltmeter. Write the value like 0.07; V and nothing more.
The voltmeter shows 40; V
